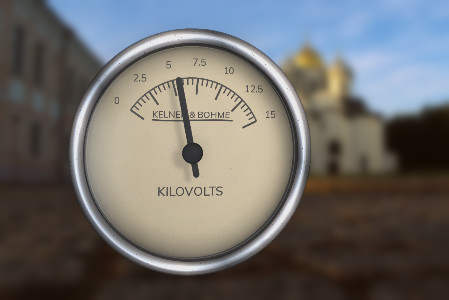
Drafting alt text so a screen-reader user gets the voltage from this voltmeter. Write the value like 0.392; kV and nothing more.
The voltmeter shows 5.5; kV
